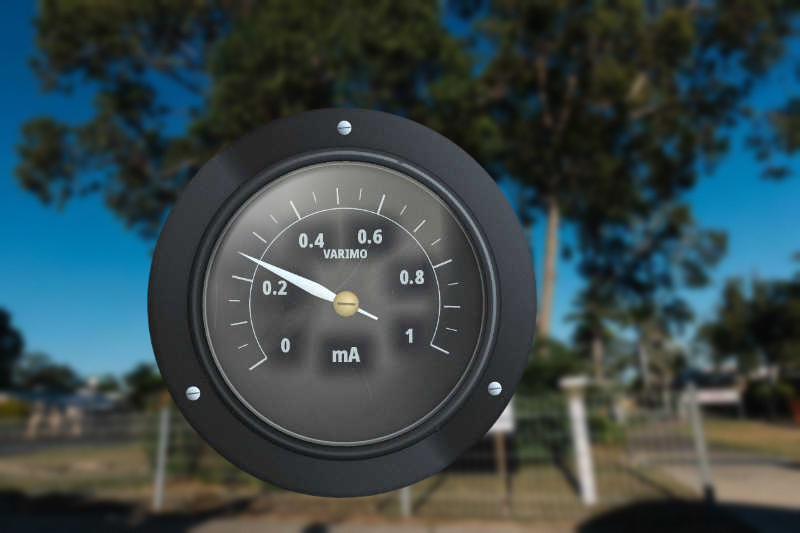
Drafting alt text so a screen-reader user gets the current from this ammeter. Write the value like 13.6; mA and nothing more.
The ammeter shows 0.25; mA
